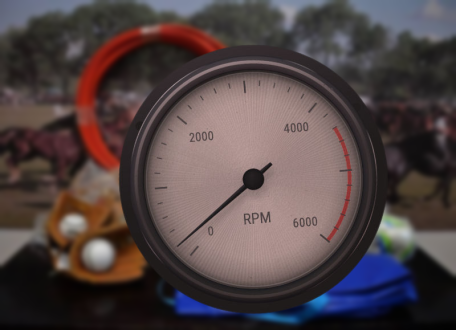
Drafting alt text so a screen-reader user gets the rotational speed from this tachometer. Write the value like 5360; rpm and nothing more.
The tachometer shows 200; rpm
